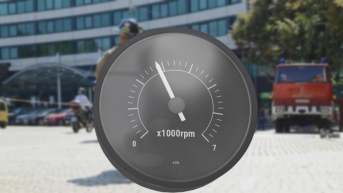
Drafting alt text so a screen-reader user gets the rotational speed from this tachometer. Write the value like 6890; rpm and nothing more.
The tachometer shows 2800; rpm
